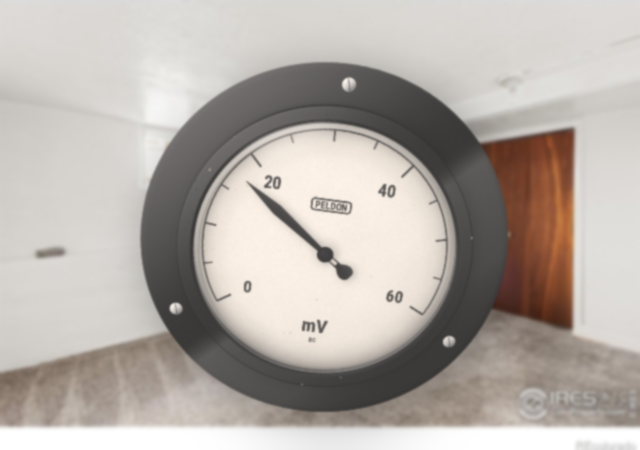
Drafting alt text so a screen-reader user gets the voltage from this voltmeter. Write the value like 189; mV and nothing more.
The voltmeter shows 17.5; mV
